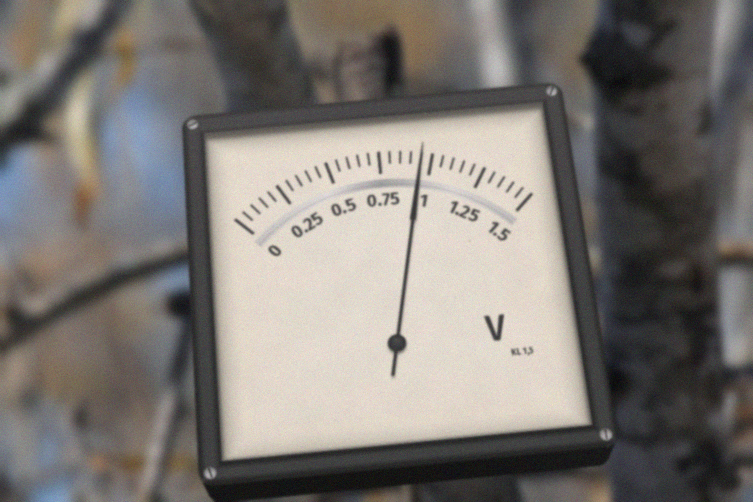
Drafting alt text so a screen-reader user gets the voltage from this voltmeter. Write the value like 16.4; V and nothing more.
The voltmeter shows 0.95; V
